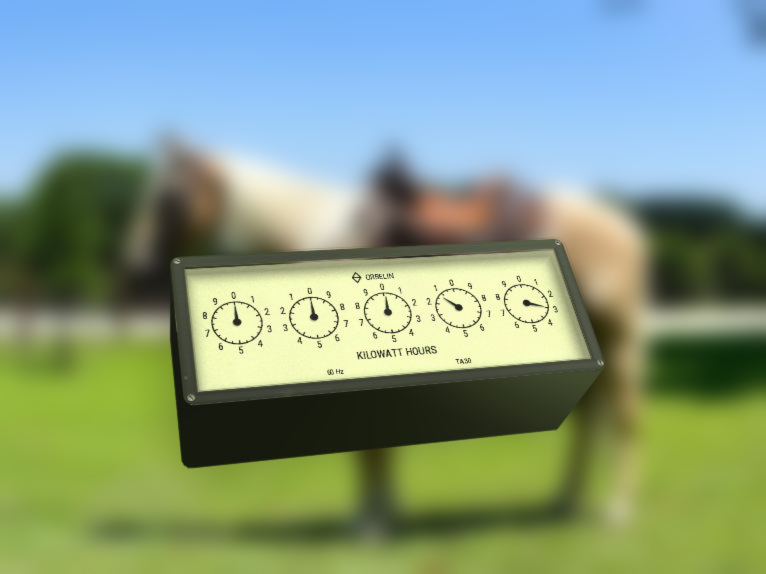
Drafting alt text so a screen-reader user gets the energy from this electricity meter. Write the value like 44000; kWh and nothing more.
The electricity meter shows 13; kWh
